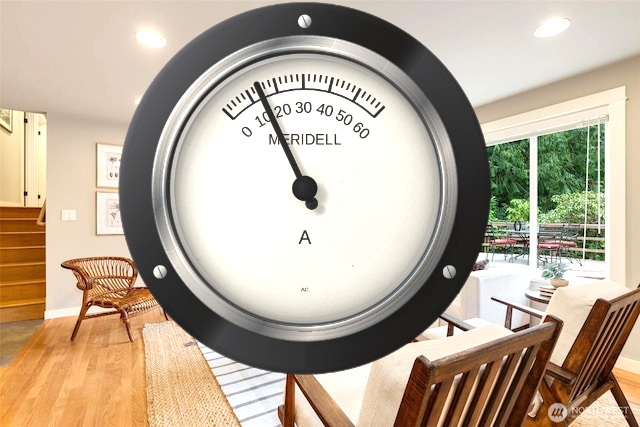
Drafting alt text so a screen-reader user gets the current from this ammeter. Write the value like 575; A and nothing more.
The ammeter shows 14; A
